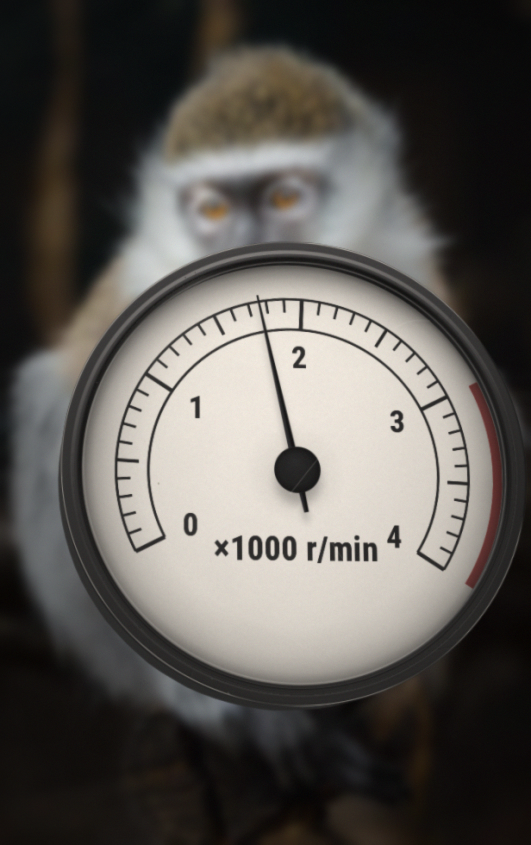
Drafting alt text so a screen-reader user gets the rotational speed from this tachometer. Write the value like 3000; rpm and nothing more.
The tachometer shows 1750; rpm
